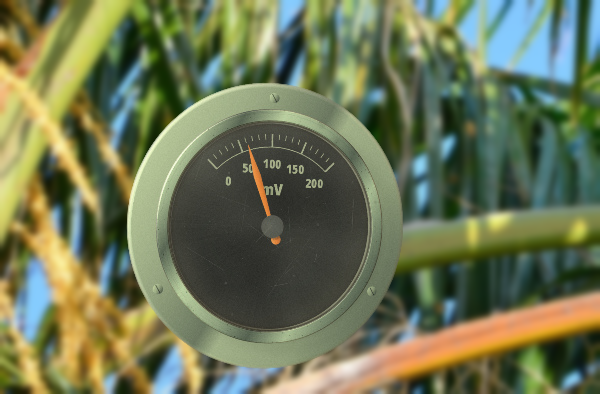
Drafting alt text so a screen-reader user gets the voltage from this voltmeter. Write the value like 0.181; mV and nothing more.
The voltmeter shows 60; mV
